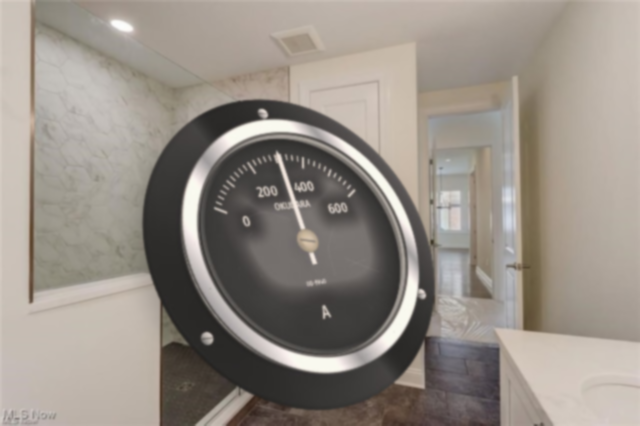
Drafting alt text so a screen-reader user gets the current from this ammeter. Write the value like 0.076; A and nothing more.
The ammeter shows 300; A
